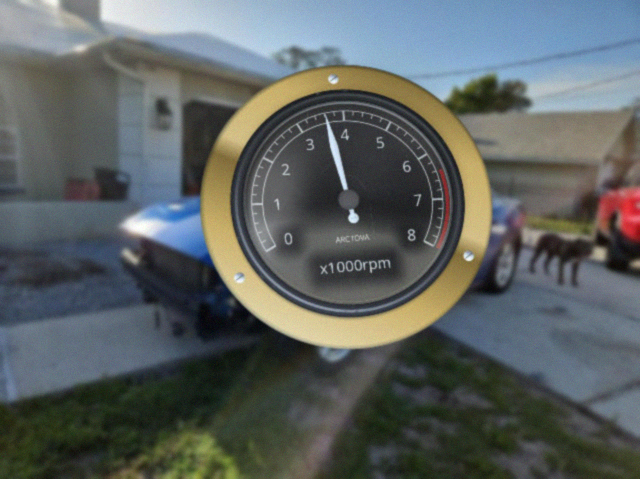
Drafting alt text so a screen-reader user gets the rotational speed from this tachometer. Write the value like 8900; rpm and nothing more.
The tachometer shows 3600; rpm
